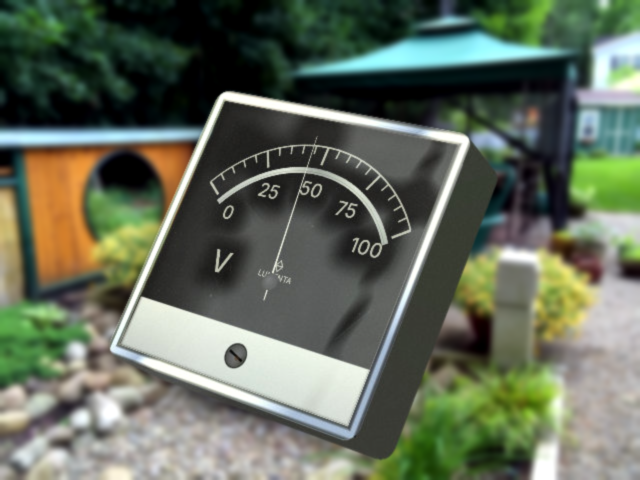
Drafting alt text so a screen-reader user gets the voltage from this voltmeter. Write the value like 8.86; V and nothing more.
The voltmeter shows 45; V
